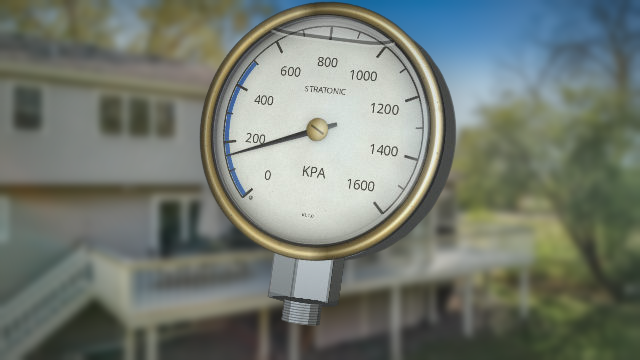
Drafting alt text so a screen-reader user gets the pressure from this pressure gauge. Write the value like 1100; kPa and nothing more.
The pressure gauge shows 150; kPa
